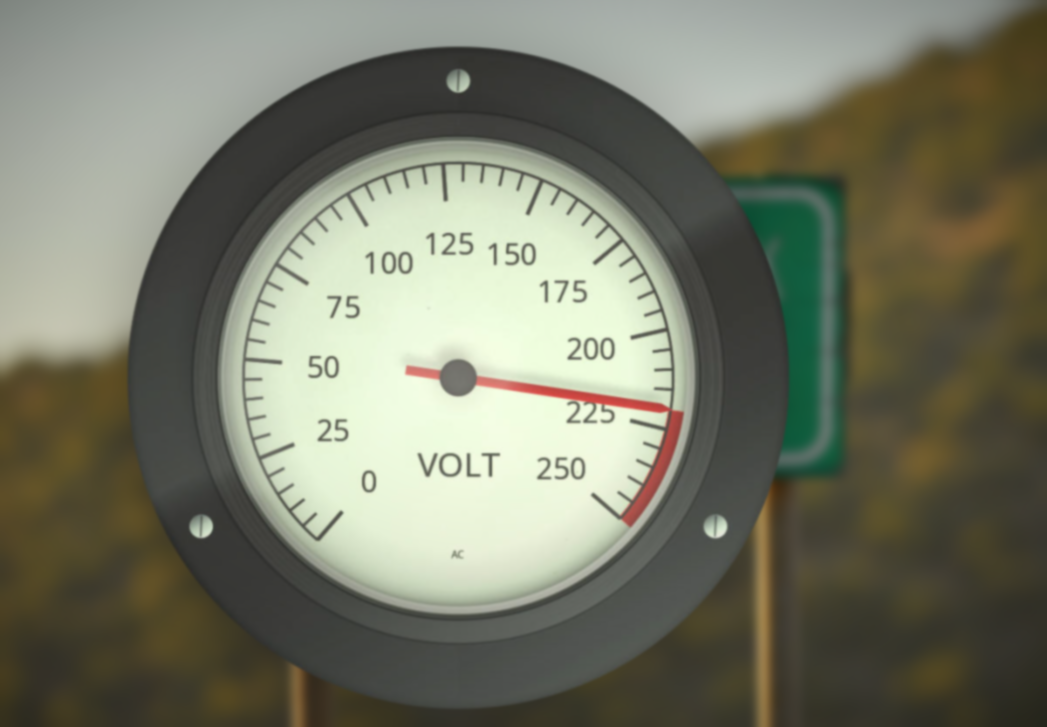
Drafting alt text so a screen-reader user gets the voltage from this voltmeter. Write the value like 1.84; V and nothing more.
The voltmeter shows 220; V
